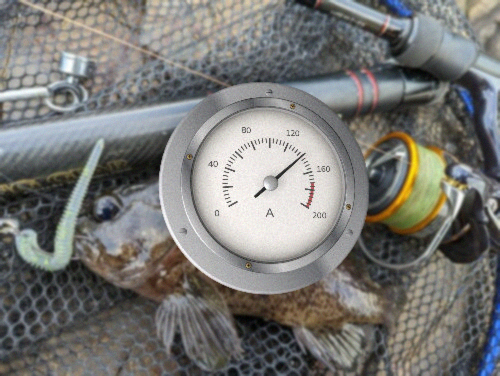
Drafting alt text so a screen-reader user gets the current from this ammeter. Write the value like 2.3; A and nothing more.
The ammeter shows 140; A
